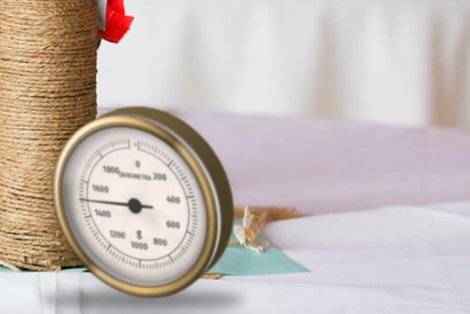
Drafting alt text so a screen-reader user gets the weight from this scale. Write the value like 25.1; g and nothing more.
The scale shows 1500; g
